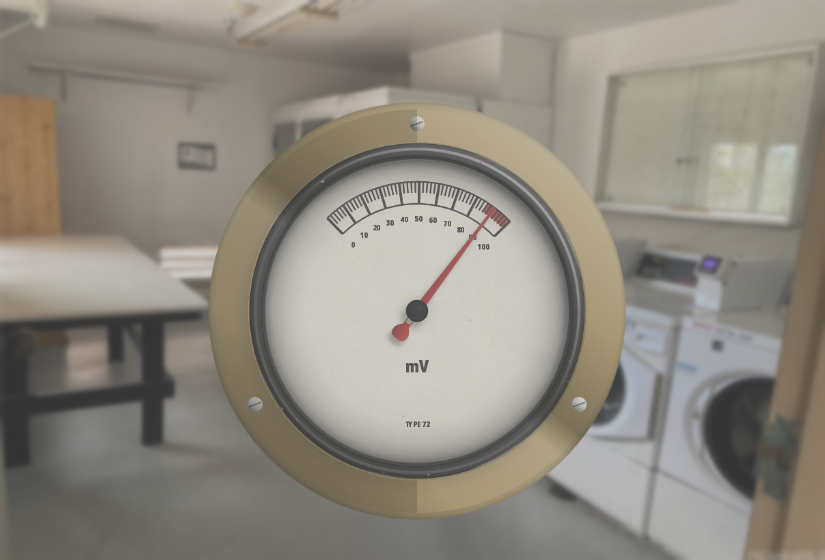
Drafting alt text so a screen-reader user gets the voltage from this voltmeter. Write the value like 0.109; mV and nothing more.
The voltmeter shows 90; mV
